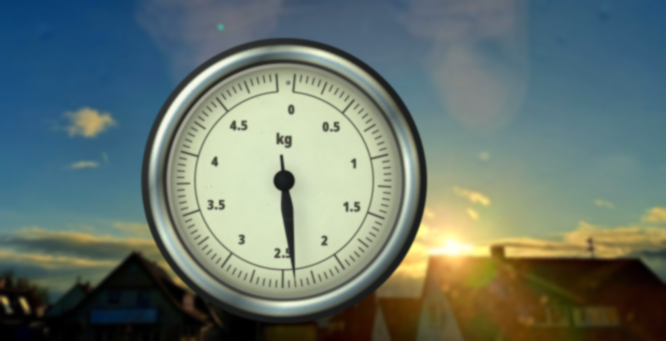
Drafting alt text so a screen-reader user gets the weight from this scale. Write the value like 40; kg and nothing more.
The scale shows 2.4; kg
